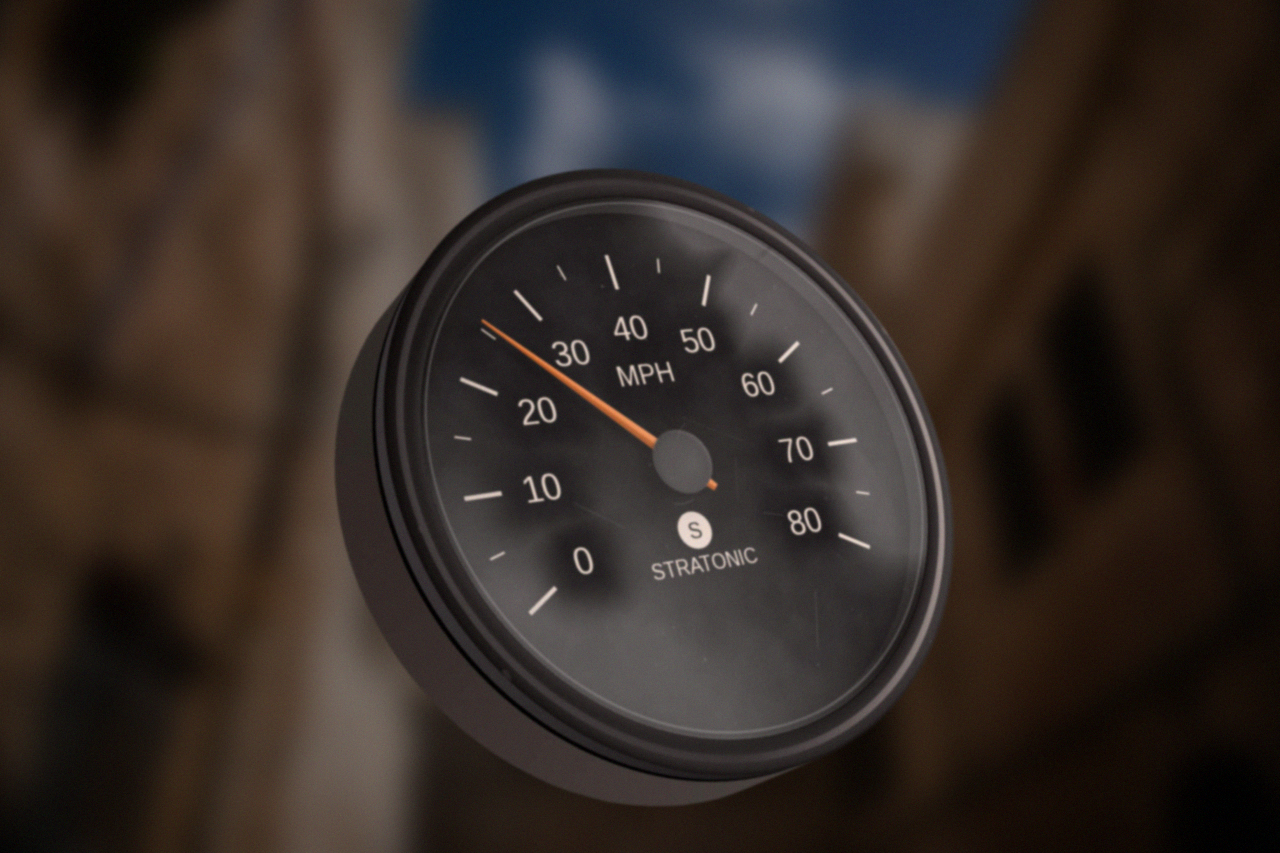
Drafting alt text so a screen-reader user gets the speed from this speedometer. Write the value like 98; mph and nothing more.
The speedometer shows 25; mph
